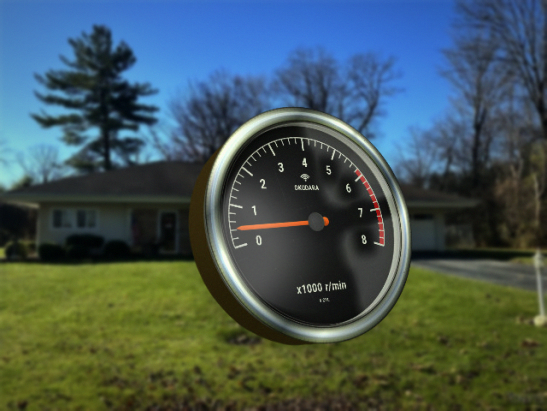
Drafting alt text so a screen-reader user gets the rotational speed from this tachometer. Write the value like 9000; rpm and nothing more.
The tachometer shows 400; rpm
